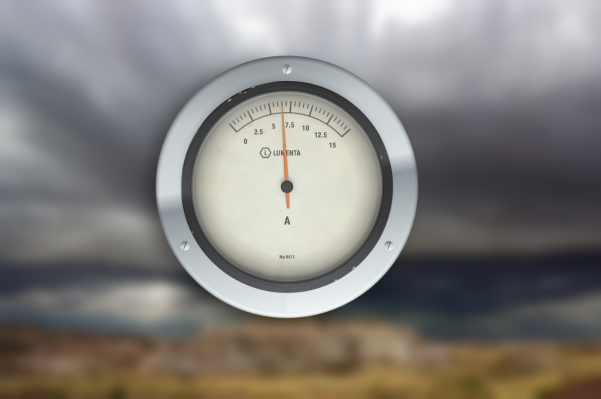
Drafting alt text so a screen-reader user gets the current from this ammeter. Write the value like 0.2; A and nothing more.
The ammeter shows 6.5; A
